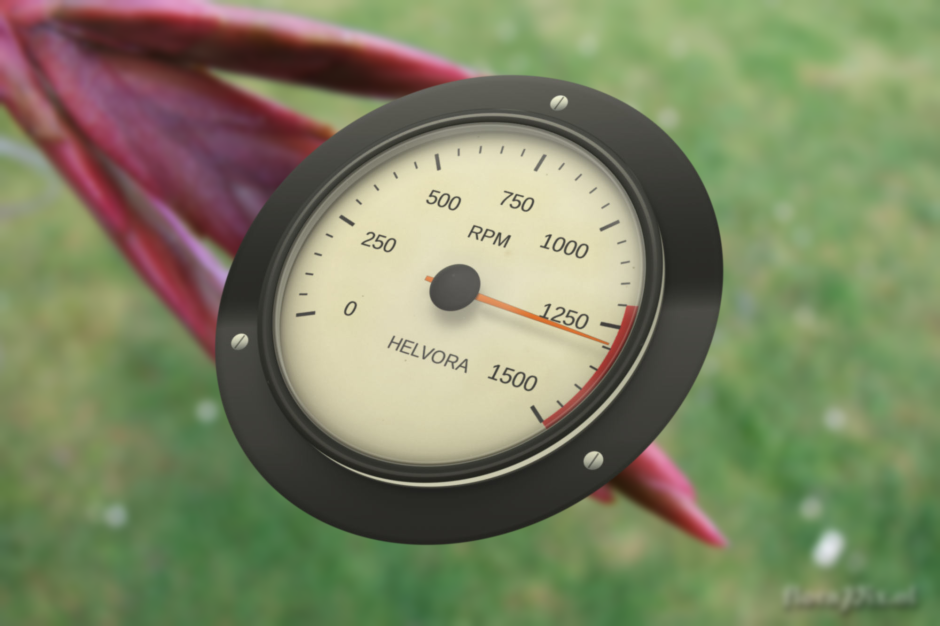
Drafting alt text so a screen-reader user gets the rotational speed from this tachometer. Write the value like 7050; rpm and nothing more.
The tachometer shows 1300; rpm
